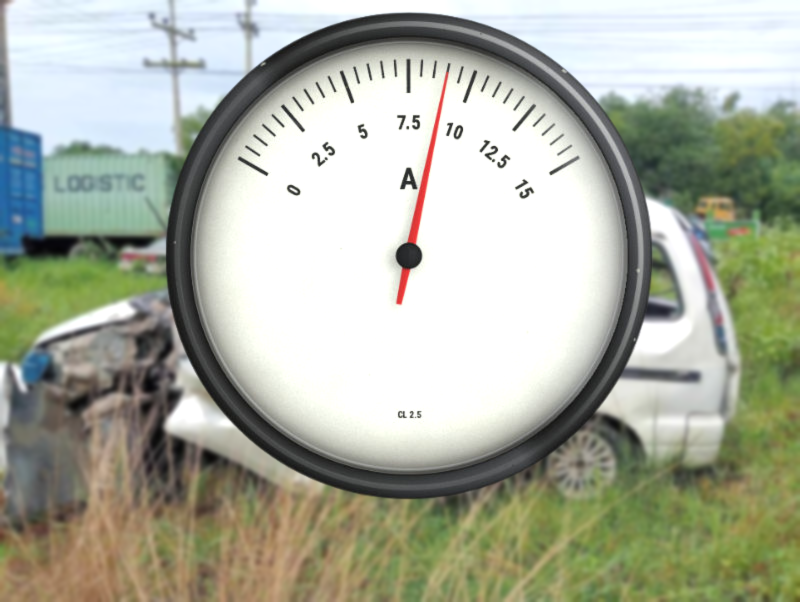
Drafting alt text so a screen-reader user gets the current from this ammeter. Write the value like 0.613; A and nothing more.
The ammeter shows 9; A
